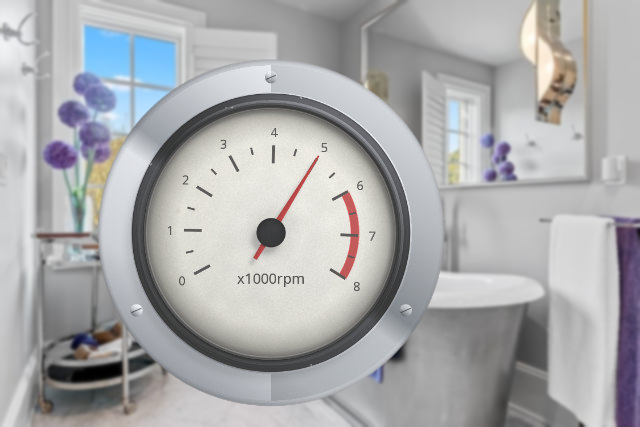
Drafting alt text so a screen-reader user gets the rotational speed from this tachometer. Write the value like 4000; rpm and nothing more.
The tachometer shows 5000; rpm
